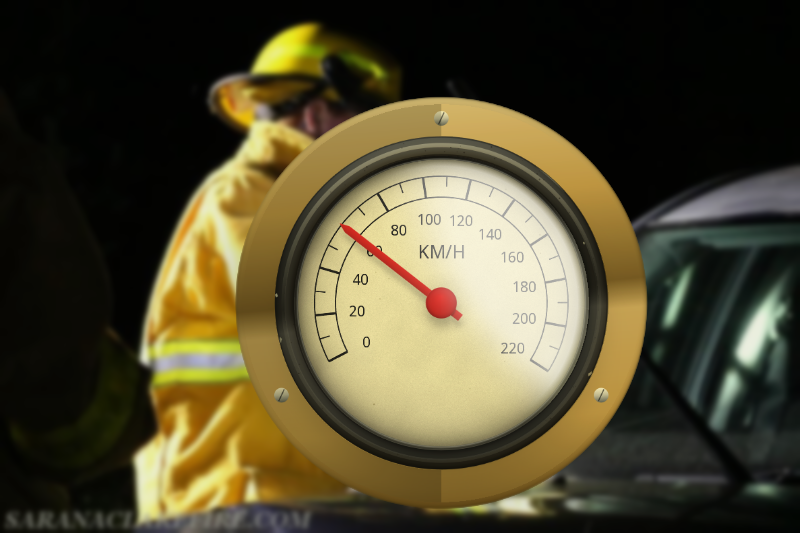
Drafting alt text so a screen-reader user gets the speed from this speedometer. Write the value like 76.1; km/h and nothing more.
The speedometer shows 60; km/h
